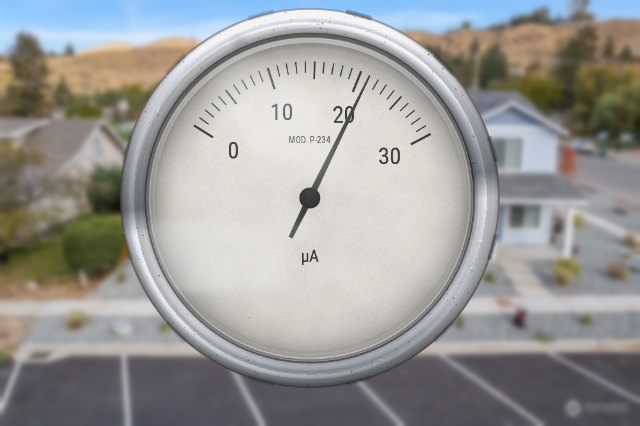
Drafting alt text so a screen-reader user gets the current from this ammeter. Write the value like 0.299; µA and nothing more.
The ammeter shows 21; µA
